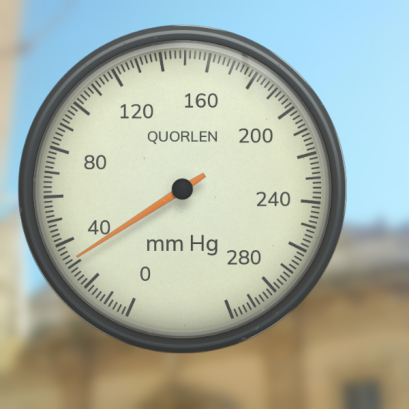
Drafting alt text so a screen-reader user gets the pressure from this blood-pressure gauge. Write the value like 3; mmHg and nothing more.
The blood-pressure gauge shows 32; mmHg
